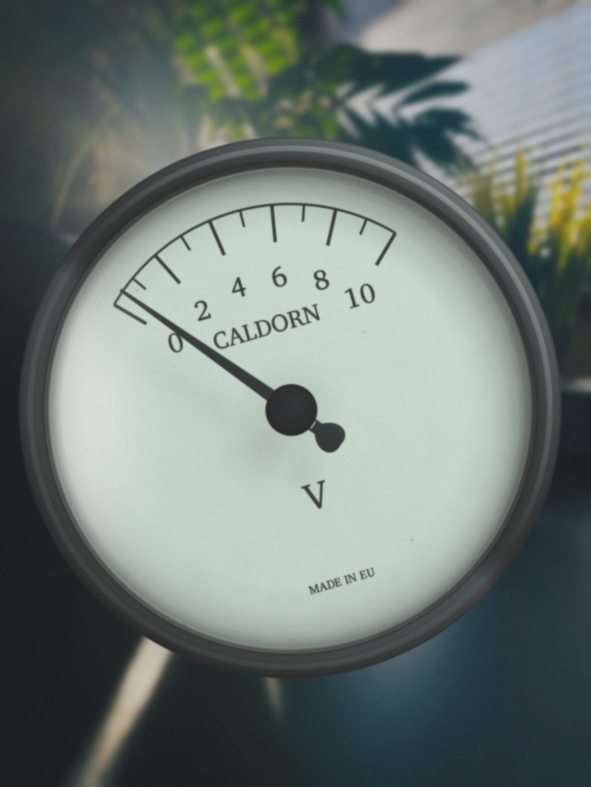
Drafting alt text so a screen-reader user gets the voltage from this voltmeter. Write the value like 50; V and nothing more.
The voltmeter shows 0.5; V
